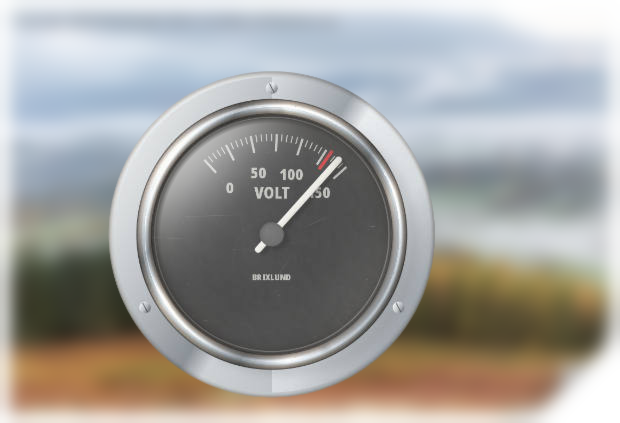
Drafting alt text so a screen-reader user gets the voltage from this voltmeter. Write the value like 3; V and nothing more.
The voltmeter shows 140; V
